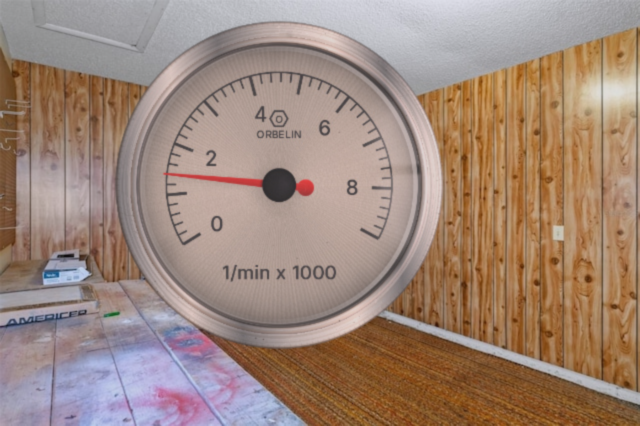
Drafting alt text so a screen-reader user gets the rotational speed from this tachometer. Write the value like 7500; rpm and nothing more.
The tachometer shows 1400; rpm
